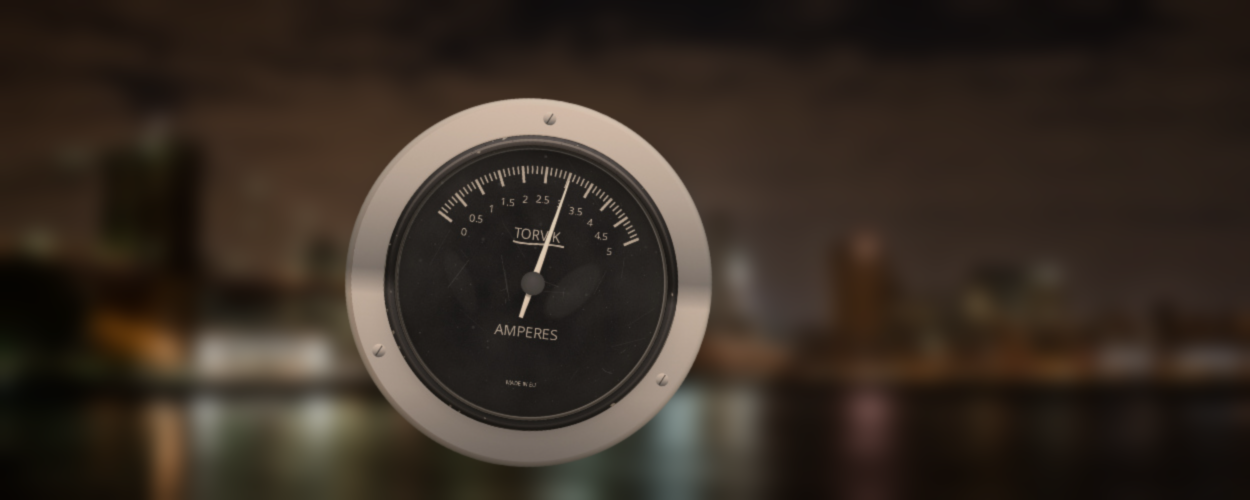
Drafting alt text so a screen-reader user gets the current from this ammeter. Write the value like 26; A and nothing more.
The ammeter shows 3; A
